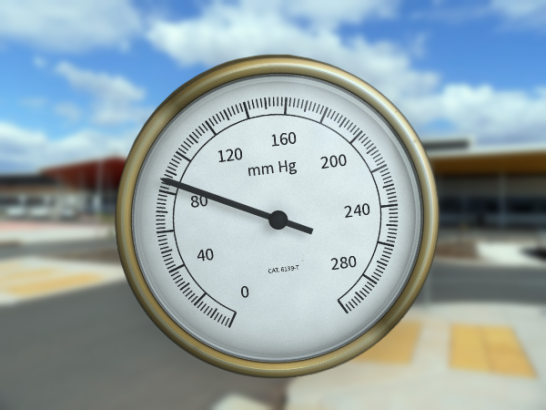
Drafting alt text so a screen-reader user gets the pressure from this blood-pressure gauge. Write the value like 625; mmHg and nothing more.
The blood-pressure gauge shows 86; mmHg
